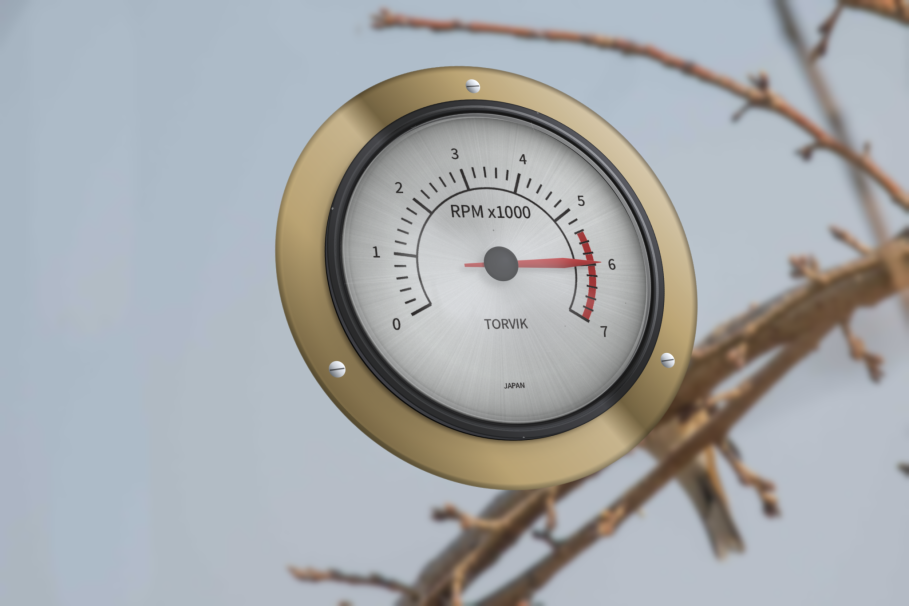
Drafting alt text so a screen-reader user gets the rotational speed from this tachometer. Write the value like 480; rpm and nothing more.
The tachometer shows 6000; rpm
